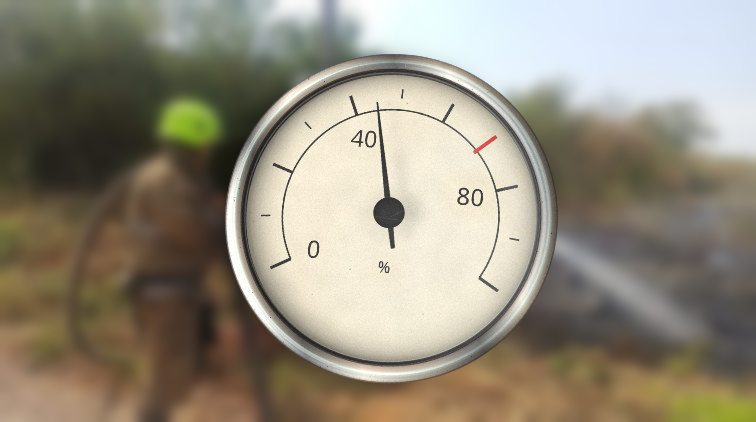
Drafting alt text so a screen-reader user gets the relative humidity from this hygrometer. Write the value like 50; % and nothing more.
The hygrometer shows 45; %
